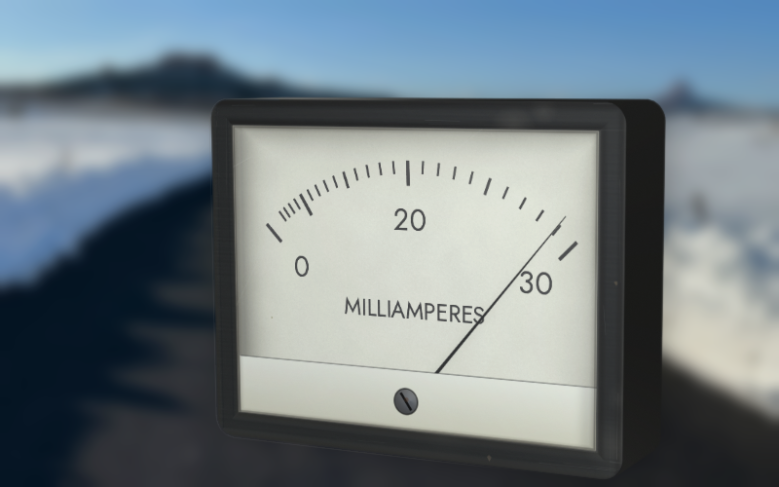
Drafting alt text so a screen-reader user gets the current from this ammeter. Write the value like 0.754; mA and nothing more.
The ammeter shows 29; mA
